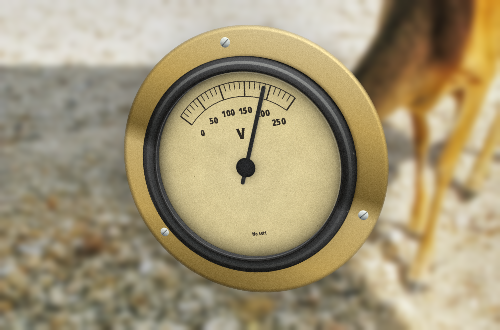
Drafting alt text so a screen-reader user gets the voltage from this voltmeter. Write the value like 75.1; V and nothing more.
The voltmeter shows 190; V
